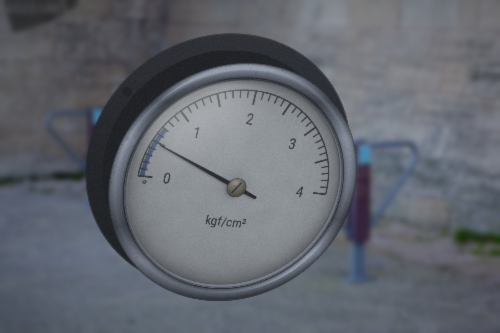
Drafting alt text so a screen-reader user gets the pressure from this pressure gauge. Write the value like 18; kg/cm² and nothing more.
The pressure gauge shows 0.5; kg/cm²
